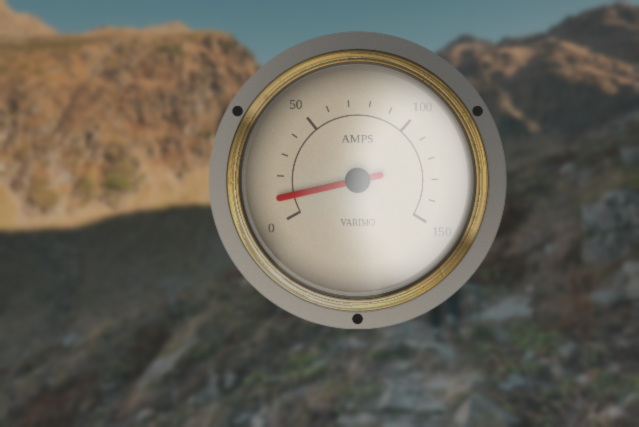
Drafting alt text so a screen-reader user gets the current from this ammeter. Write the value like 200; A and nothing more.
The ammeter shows 10; A
